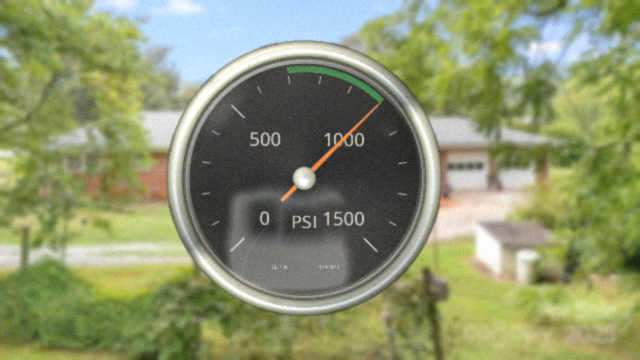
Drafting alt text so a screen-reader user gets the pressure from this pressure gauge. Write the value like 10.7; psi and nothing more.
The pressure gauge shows 1000; psi
